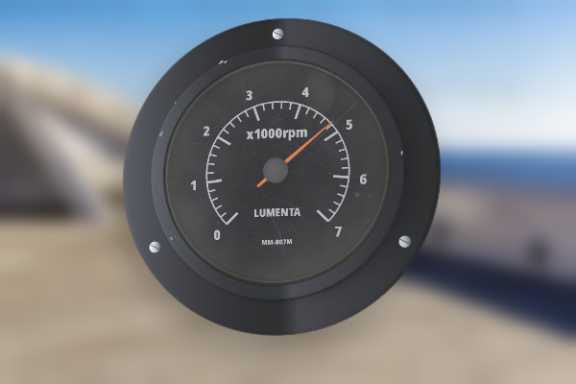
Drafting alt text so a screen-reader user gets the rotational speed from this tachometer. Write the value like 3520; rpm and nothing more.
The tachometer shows 4800; rpm
